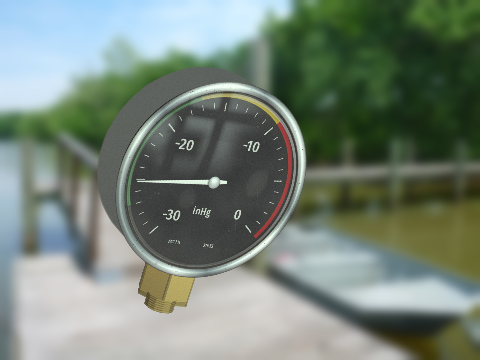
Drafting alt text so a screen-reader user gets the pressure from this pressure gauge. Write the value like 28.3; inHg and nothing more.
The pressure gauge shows -25; inHg
